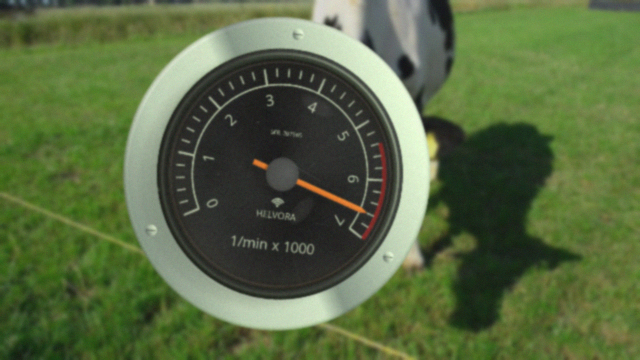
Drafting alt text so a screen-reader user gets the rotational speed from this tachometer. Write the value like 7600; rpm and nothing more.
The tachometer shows 6600; rpm
